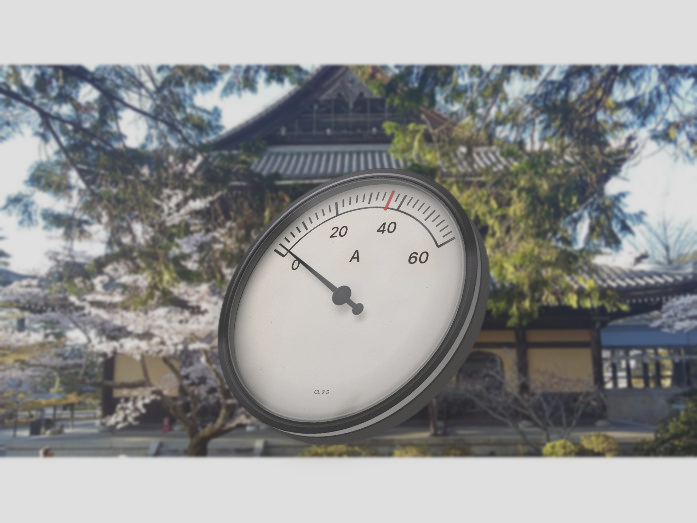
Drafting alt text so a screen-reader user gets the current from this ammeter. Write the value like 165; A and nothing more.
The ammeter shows 2; A
